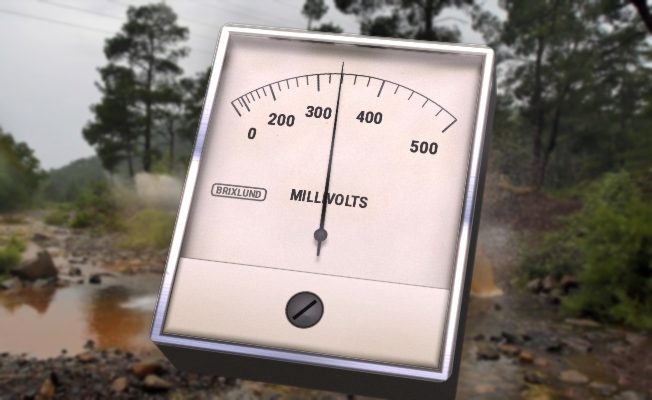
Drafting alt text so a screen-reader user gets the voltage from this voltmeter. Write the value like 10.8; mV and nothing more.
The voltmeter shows 340; mV
